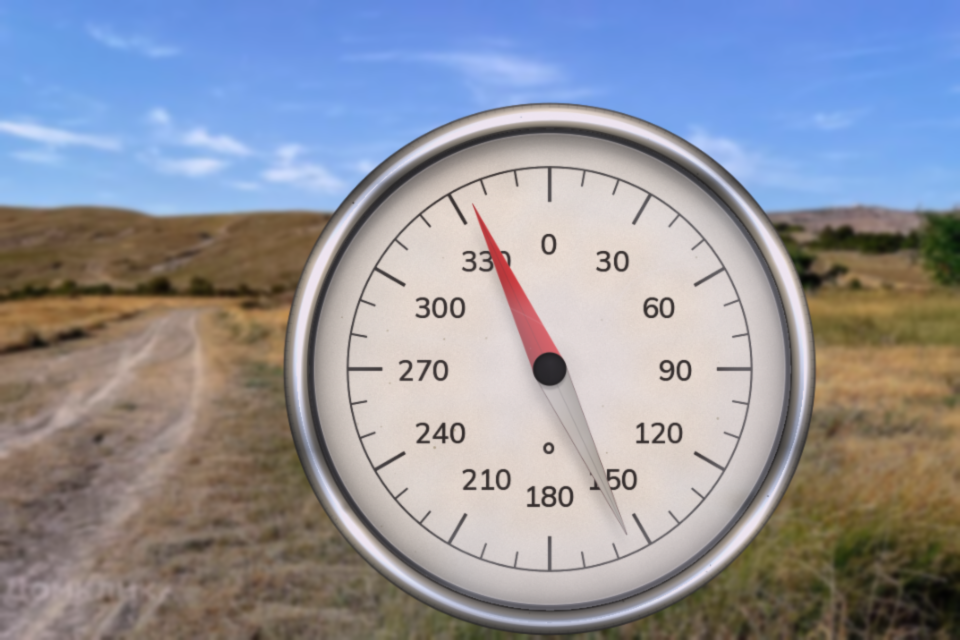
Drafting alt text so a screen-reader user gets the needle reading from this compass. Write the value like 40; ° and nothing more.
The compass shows 335; °
